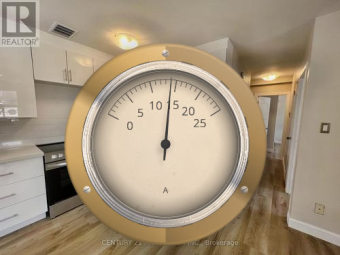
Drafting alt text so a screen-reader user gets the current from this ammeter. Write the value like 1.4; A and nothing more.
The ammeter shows 14; A
